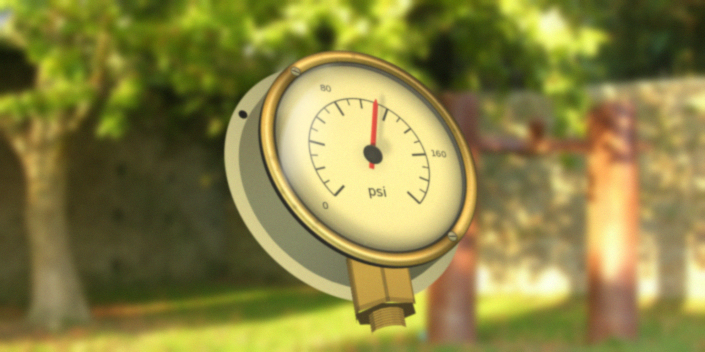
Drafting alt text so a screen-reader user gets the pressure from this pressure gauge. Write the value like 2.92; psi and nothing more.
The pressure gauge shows 110; psi
